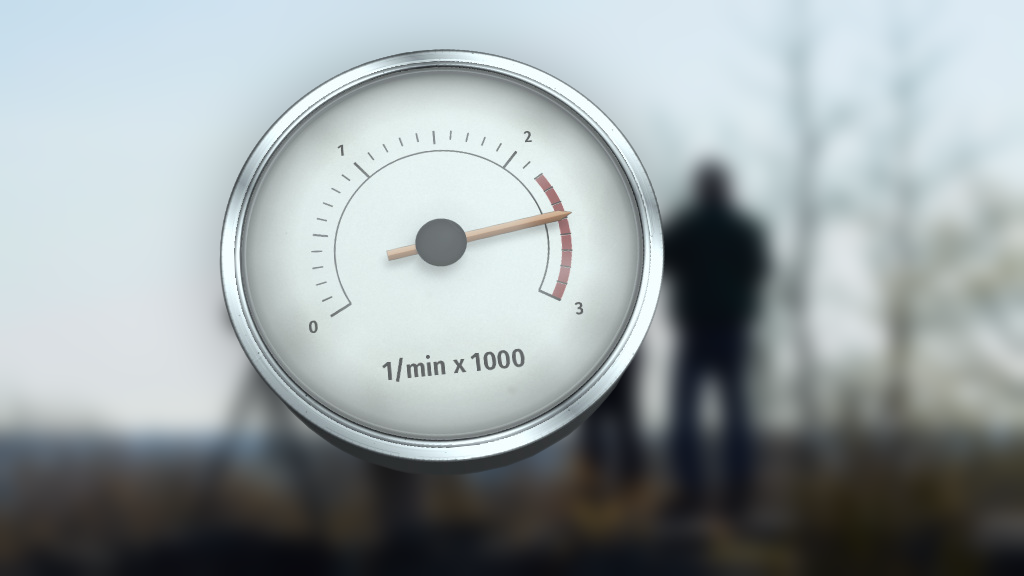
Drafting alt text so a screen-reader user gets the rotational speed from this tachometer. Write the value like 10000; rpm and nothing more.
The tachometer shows 2500; rpm
